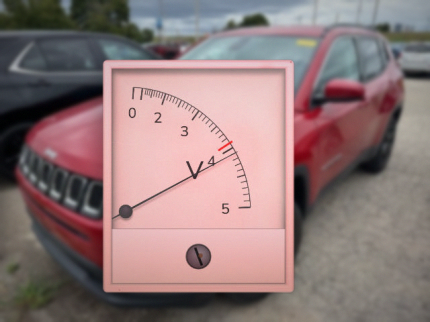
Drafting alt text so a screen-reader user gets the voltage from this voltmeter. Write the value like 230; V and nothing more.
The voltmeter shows 4.1; V
